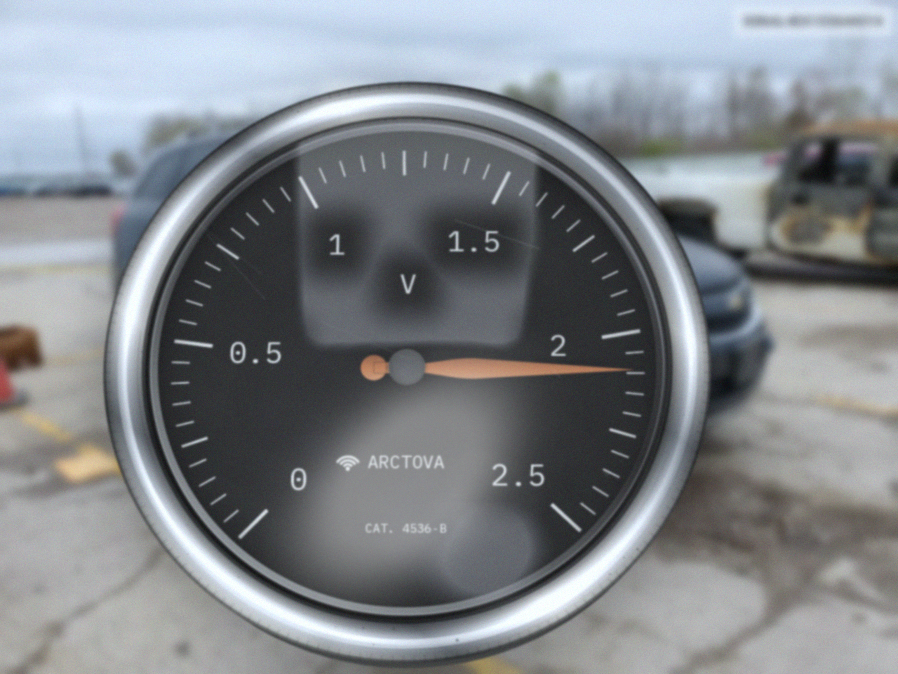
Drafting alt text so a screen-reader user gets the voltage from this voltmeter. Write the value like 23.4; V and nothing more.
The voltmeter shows 2.1; V
